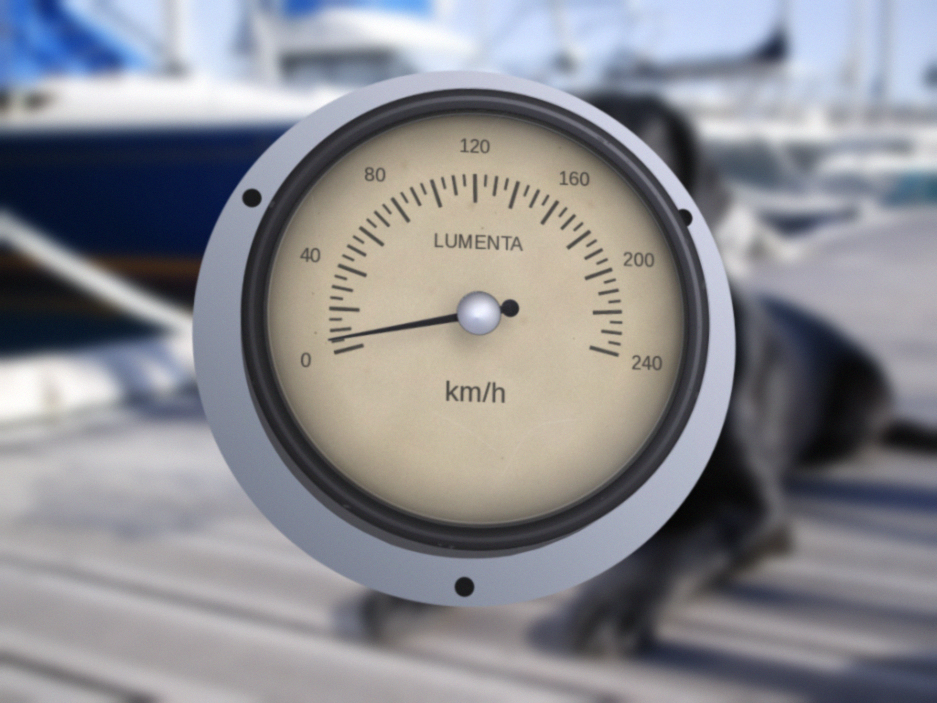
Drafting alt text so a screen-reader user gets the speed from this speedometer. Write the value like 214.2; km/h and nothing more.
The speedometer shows 5; km/h
